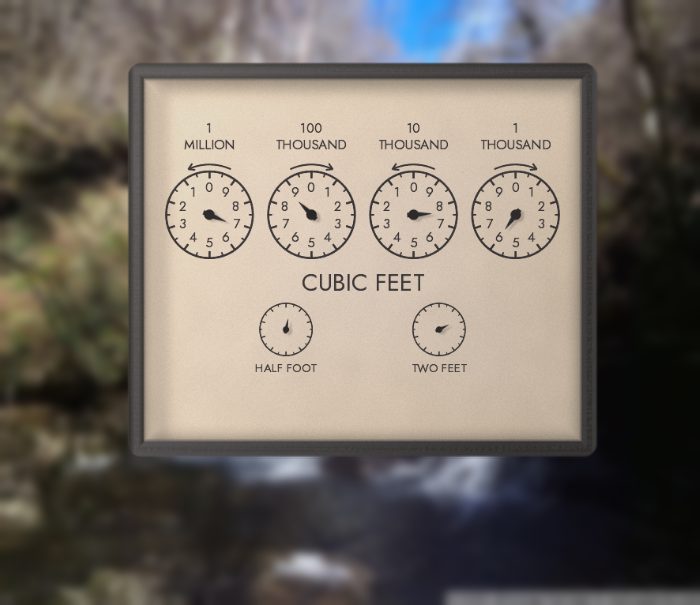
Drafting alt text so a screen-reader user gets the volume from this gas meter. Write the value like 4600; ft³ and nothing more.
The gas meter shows 687600; ft³
